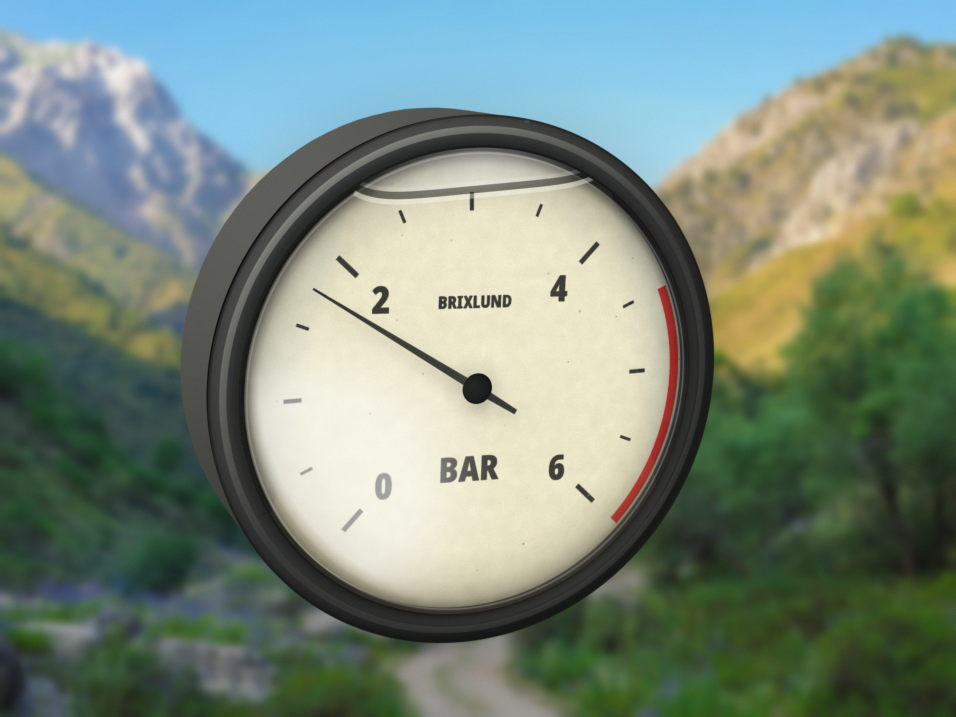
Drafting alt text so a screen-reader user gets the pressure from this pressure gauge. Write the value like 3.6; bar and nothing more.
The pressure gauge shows 1.75; bar
